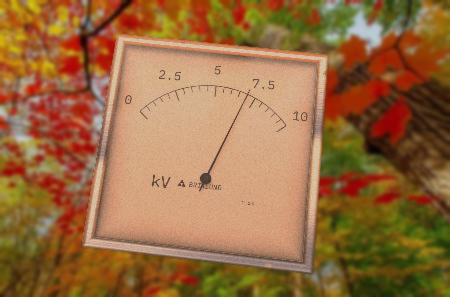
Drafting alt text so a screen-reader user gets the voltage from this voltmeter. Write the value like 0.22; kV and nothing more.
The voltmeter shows 7; kV
